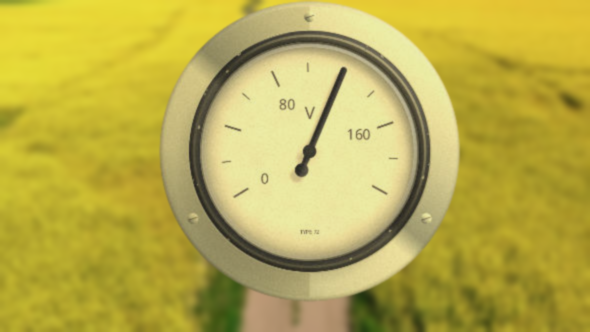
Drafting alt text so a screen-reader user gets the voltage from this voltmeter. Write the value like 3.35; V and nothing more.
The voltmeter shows 120; V
